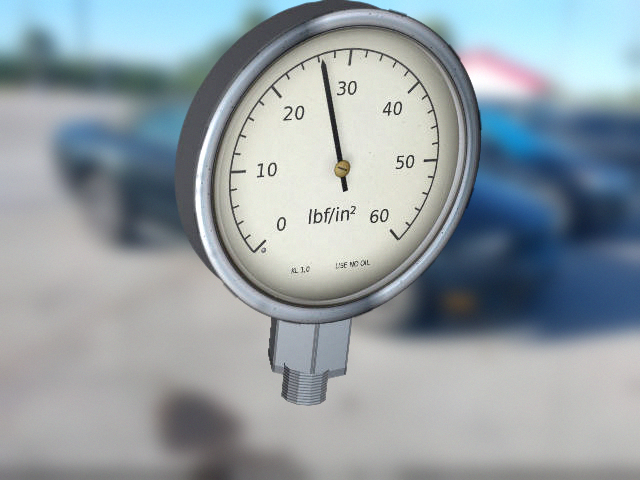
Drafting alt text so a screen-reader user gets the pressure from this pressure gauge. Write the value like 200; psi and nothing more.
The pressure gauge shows 26; psi
